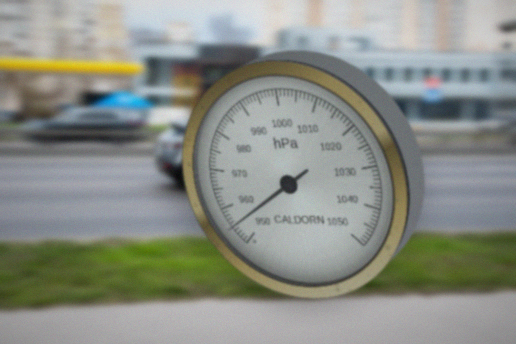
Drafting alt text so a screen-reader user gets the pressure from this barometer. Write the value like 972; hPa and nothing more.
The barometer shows 955; hPa
